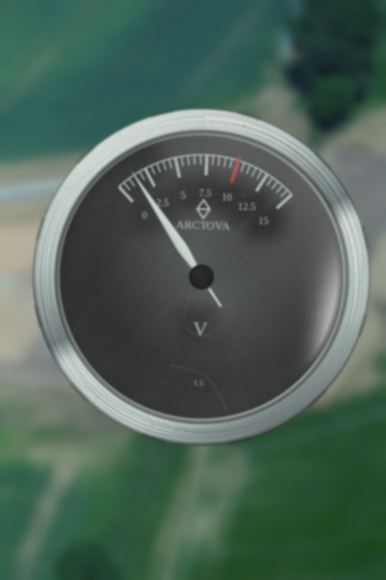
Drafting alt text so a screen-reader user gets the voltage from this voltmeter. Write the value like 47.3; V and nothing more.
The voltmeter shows 1.5; V
